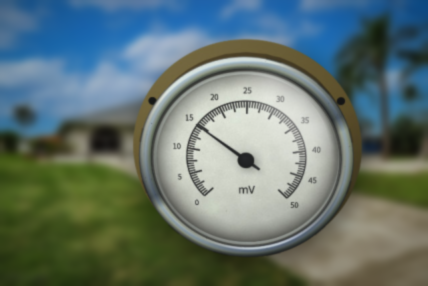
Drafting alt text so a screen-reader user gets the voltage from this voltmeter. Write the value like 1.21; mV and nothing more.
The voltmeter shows 15; mV
